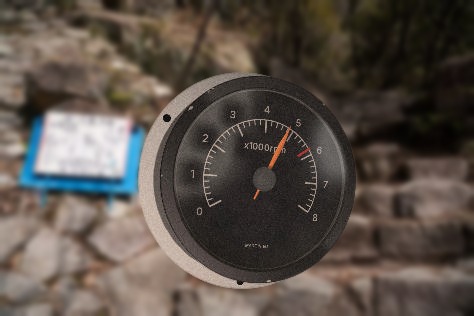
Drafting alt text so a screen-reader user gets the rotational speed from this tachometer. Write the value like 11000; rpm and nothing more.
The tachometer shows 4800; rpm
